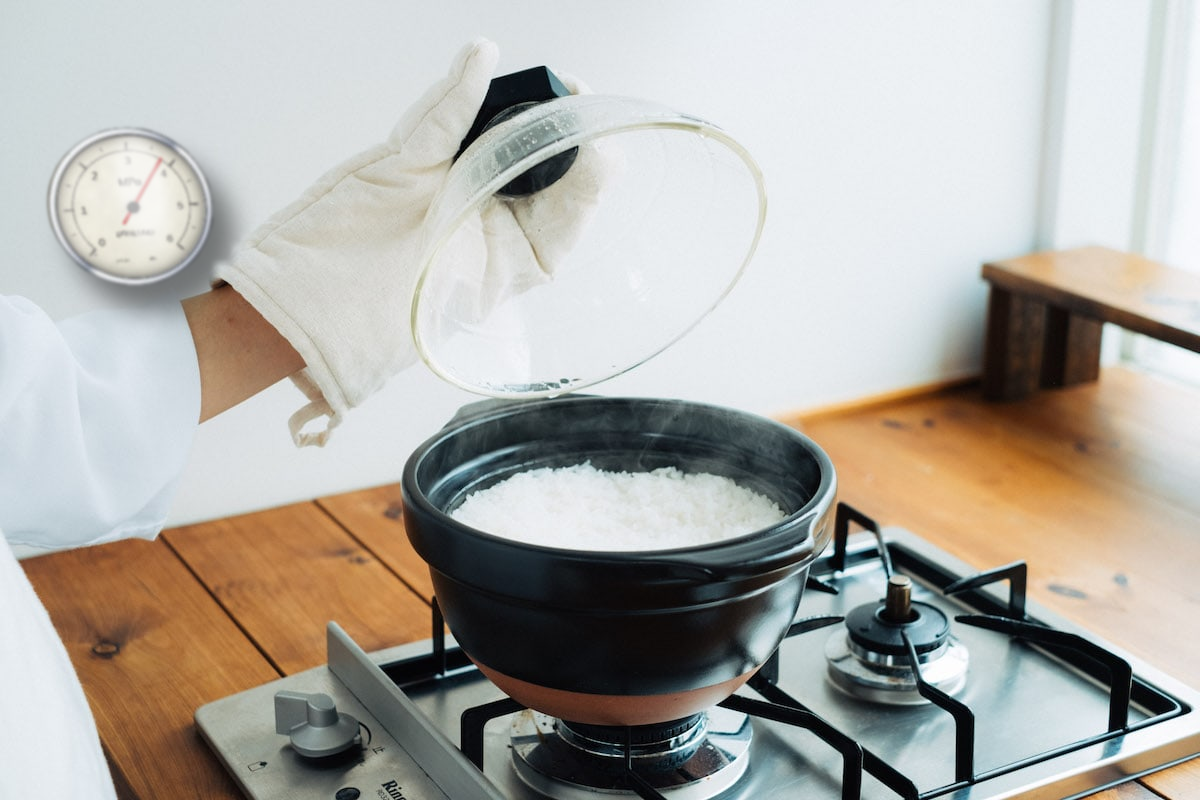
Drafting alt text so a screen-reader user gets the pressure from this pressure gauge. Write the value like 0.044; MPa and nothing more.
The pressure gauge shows 3.75; MPa
